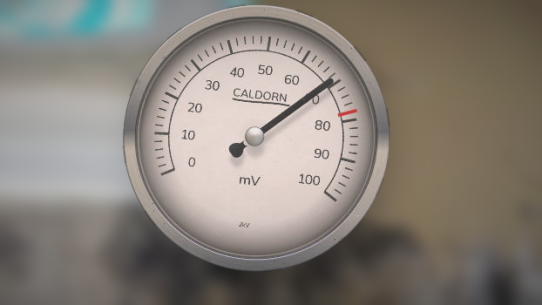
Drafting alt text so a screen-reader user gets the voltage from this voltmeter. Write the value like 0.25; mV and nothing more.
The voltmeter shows 69; mV
